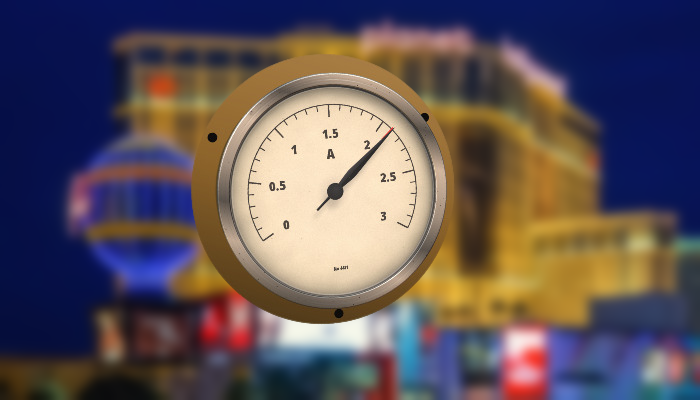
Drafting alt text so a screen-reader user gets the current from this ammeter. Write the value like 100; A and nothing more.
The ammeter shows 2.1; A
